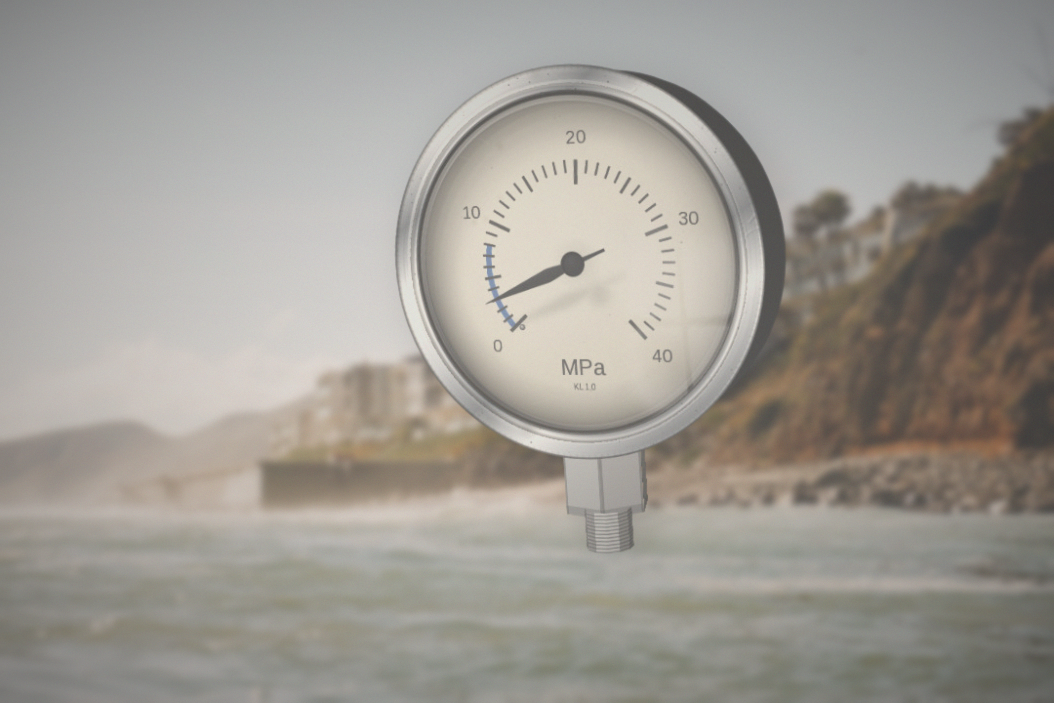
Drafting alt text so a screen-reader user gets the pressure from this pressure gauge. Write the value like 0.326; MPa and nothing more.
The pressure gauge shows 3; MPa
